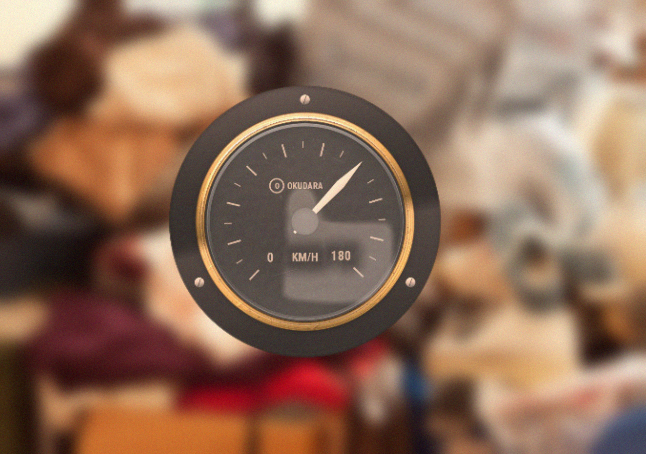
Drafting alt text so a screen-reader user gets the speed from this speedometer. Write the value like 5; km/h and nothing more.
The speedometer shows 120; km/h
